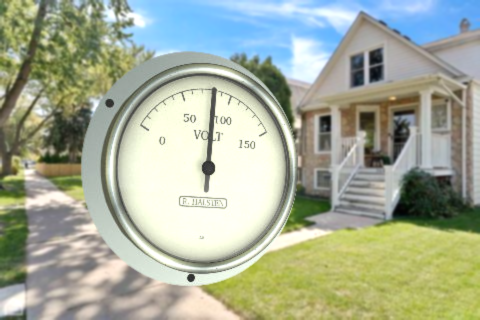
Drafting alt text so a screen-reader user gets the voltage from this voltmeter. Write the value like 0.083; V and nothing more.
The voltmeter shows 80; V
